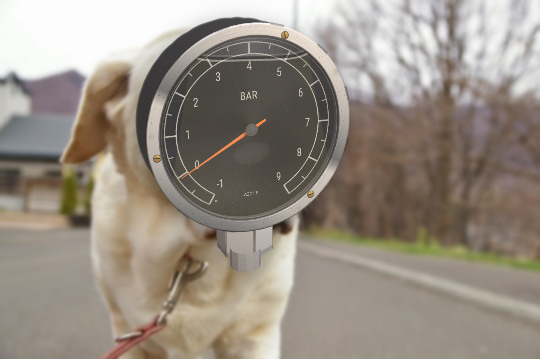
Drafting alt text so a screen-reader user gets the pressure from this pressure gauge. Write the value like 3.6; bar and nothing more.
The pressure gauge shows 0; bar
